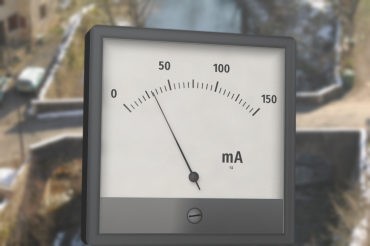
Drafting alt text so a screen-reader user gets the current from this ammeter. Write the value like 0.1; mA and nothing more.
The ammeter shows 30; mA
